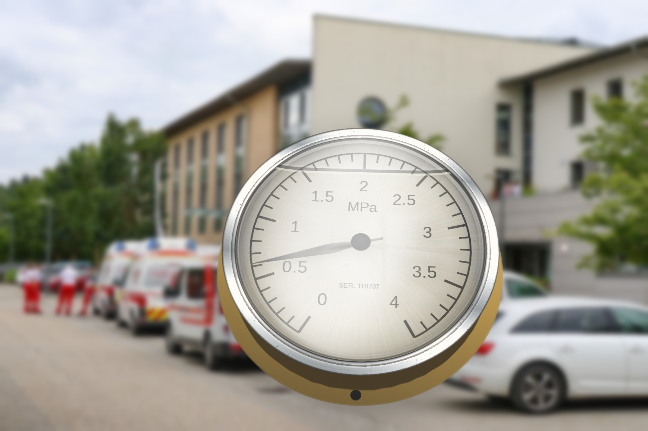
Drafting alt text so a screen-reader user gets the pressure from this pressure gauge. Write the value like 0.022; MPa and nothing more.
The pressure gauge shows 0.6; MPa
